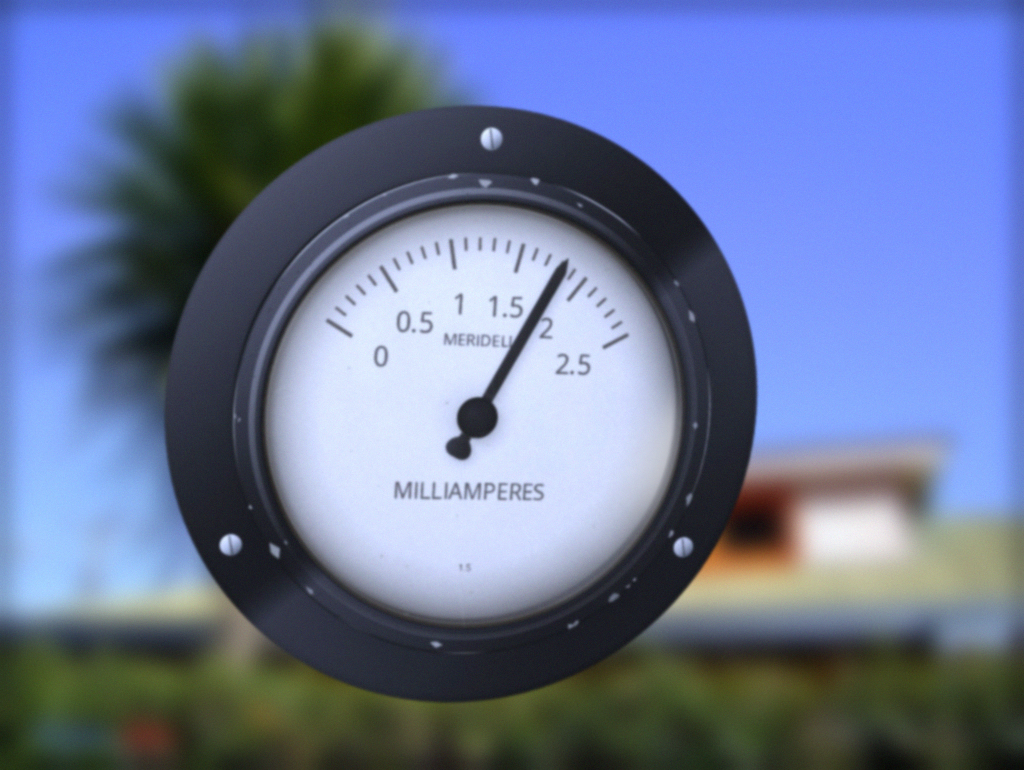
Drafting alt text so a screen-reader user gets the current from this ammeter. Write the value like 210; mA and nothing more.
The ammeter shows 1.8; mA
